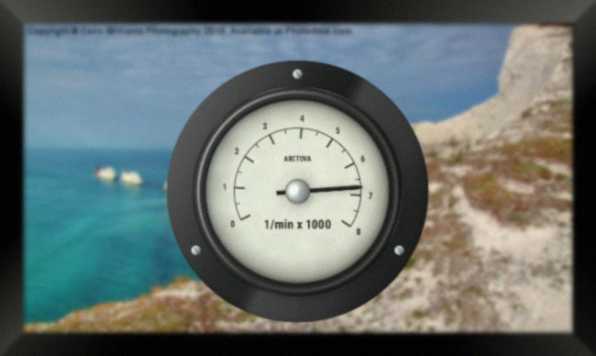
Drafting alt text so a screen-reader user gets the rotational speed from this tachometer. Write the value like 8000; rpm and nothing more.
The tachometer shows 6750; rpm
